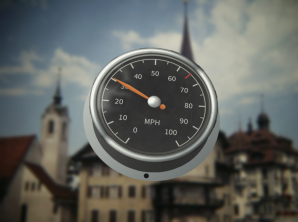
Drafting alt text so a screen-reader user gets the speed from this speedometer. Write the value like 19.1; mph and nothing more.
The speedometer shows 30; mph
